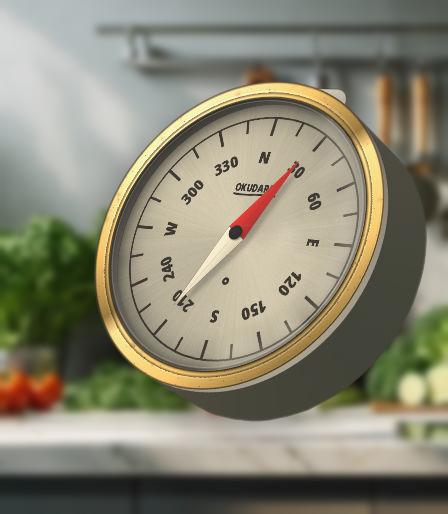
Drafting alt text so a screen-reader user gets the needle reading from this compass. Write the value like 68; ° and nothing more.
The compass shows 30; °
